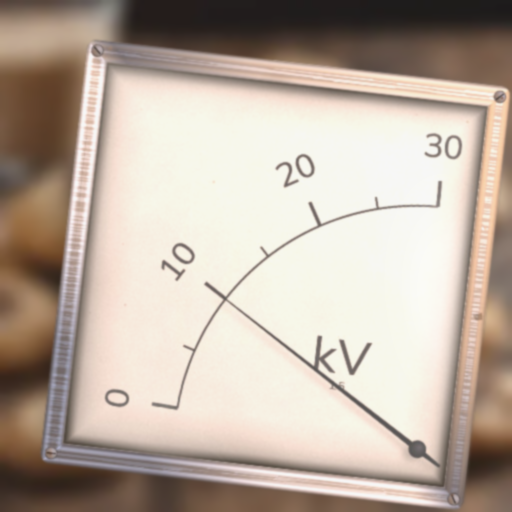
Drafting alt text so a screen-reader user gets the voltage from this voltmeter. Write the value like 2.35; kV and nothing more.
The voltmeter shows 10; kV
